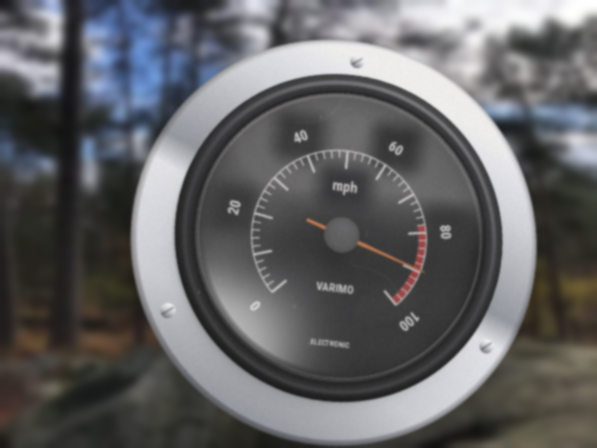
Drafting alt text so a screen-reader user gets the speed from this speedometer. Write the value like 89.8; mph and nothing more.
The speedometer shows 90; mph
